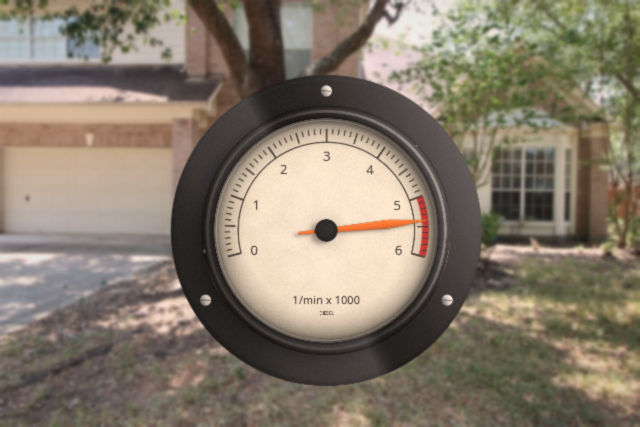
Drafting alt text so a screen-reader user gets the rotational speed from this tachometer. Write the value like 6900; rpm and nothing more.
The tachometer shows 5400; rpm
